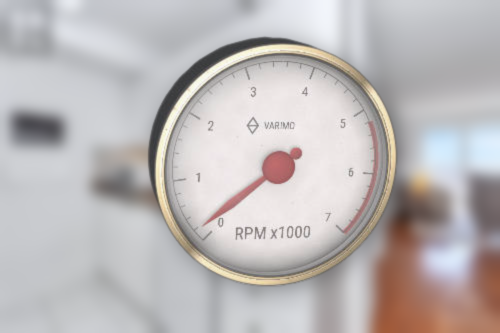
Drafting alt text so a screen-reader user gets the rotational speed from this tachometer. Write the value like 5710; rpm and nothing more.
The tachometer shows 200; rpm
